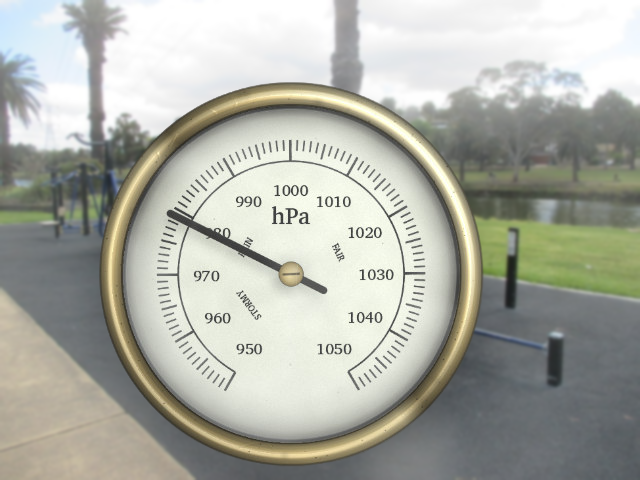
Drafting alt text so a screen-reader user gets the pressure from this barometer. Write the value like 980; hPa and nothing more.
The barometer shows 979; hPa
